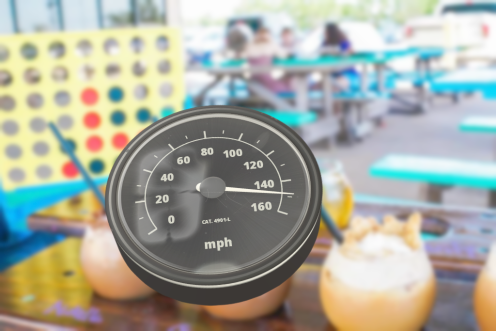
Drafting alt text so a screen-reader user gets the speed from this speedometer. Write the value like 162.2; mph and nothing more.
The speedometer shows 150; mph
